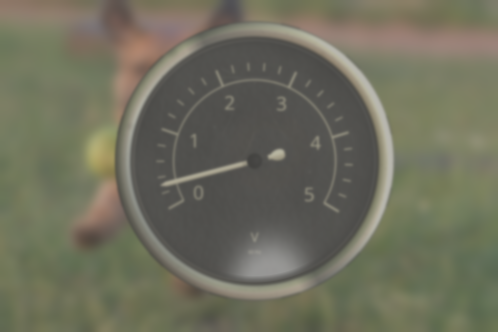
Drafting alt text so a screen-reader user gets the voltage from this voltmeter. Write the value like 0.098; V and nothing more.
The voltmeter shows 0.3; V
